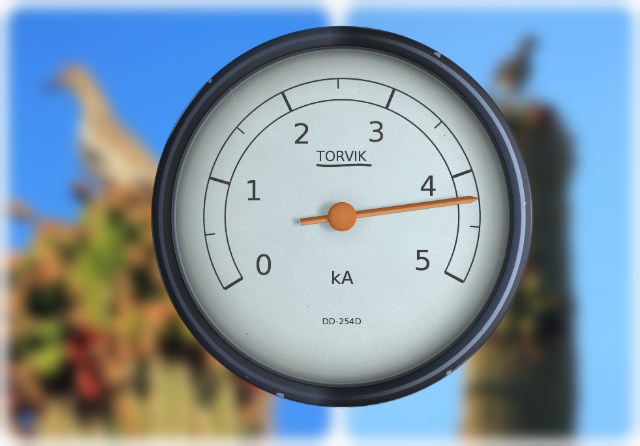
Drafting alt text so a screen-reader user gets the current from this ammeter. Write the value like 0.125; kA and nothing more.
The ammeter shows 4.25; kA
